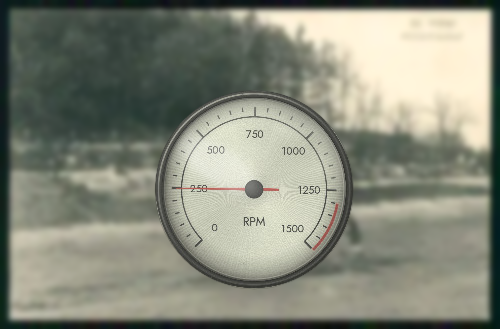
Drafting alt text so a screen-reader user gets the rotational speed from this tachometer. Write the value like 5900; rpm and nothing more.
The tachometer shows 250; rpm
